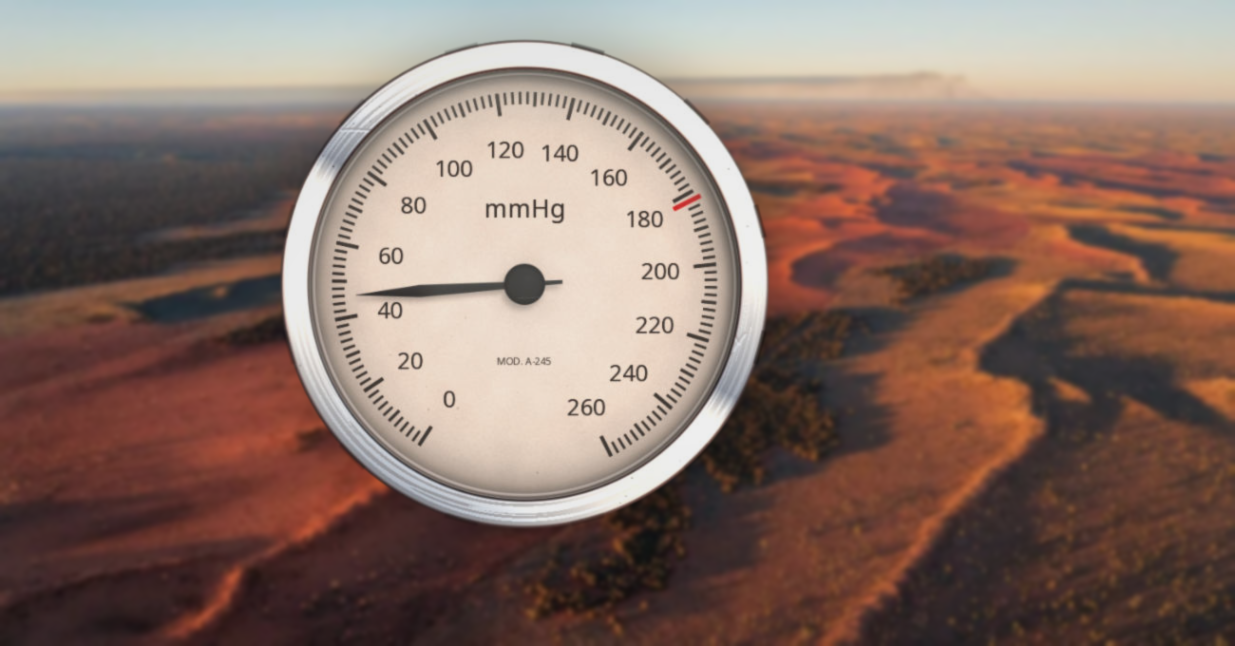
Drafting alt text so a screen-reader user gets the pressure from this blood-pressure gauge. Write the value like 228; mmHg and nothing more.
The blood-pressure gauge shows 46; mmHg
